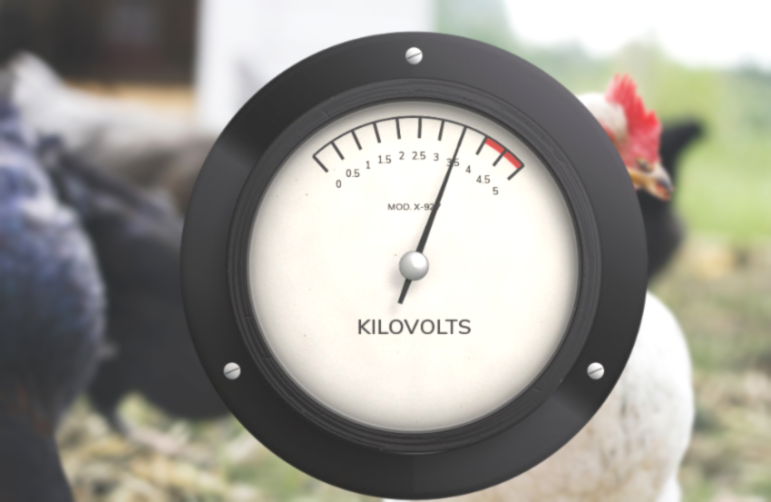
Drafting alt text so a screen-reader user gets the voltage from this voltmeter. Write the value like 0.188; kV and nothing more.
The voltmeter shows 3.5; kV
